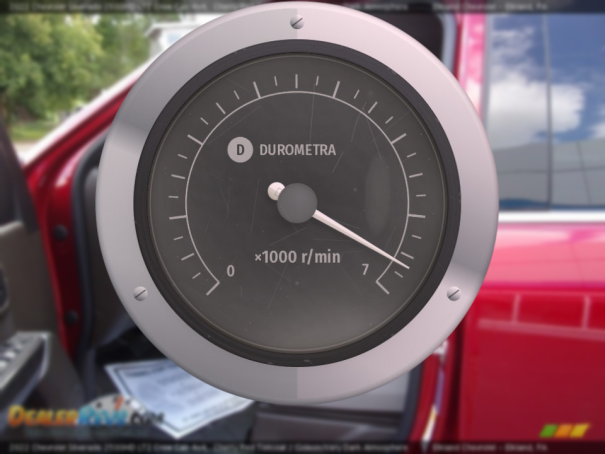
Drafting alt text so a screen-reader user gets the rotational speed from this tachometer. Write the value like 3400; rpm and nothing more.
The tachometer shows 6625; rpm
